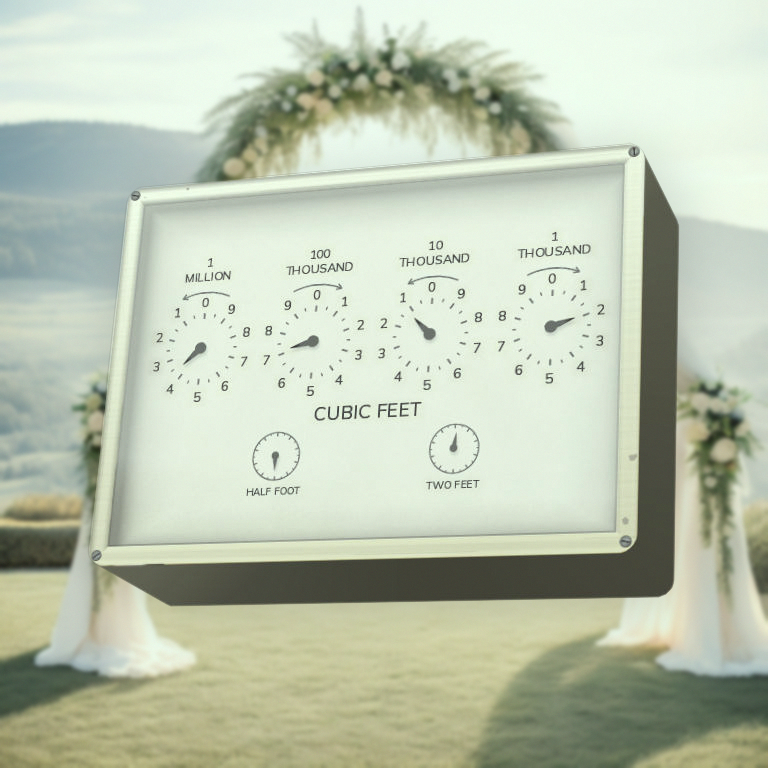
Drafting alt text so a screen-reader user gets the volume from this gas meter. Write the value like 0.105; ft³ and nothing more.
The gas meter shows 371200; ft³
